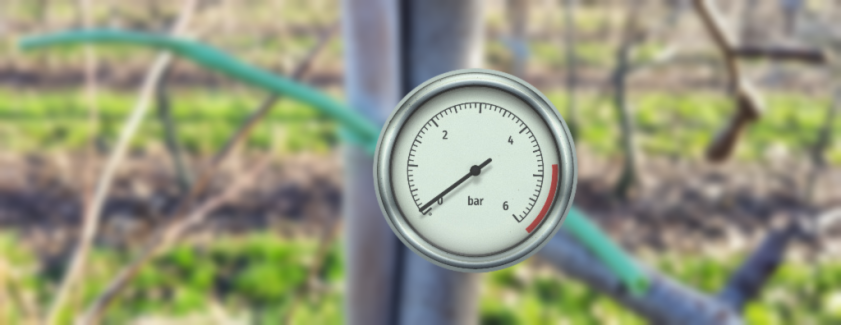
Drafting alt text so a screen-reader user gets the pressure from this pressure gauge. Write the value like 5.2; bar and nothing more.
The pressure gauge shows 0.1; bar
